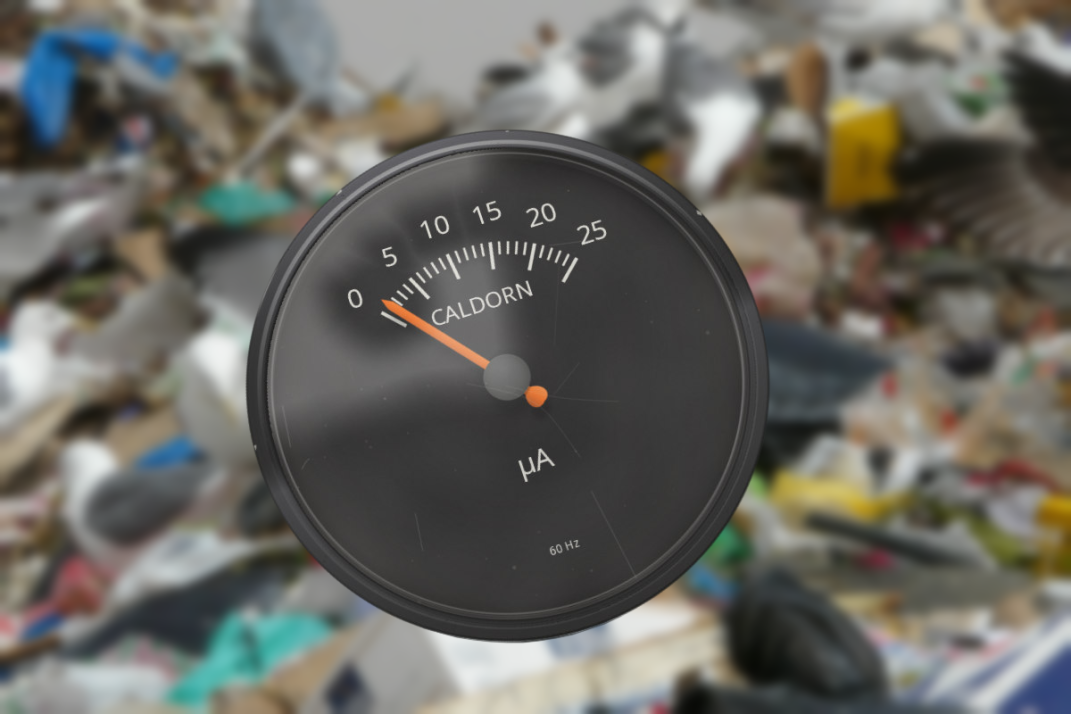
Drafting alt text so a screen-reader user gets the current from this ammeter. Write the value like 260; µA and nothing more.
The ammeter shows 1; µA
